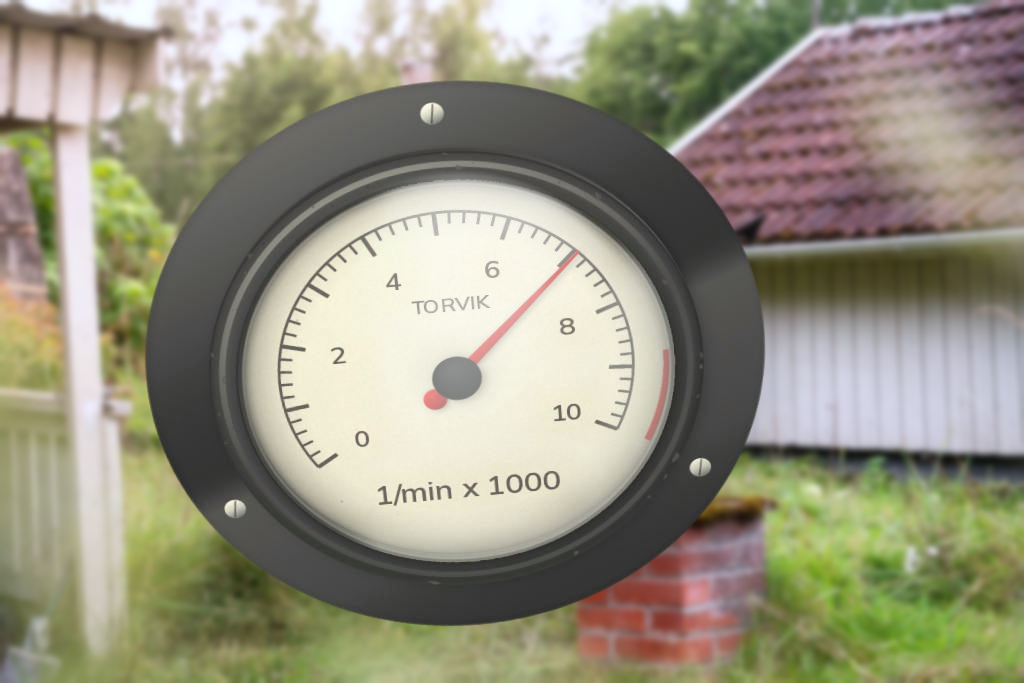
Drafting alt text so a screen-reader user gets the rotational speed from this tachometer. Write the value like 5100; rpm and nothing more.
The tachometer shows 7000; rpm
